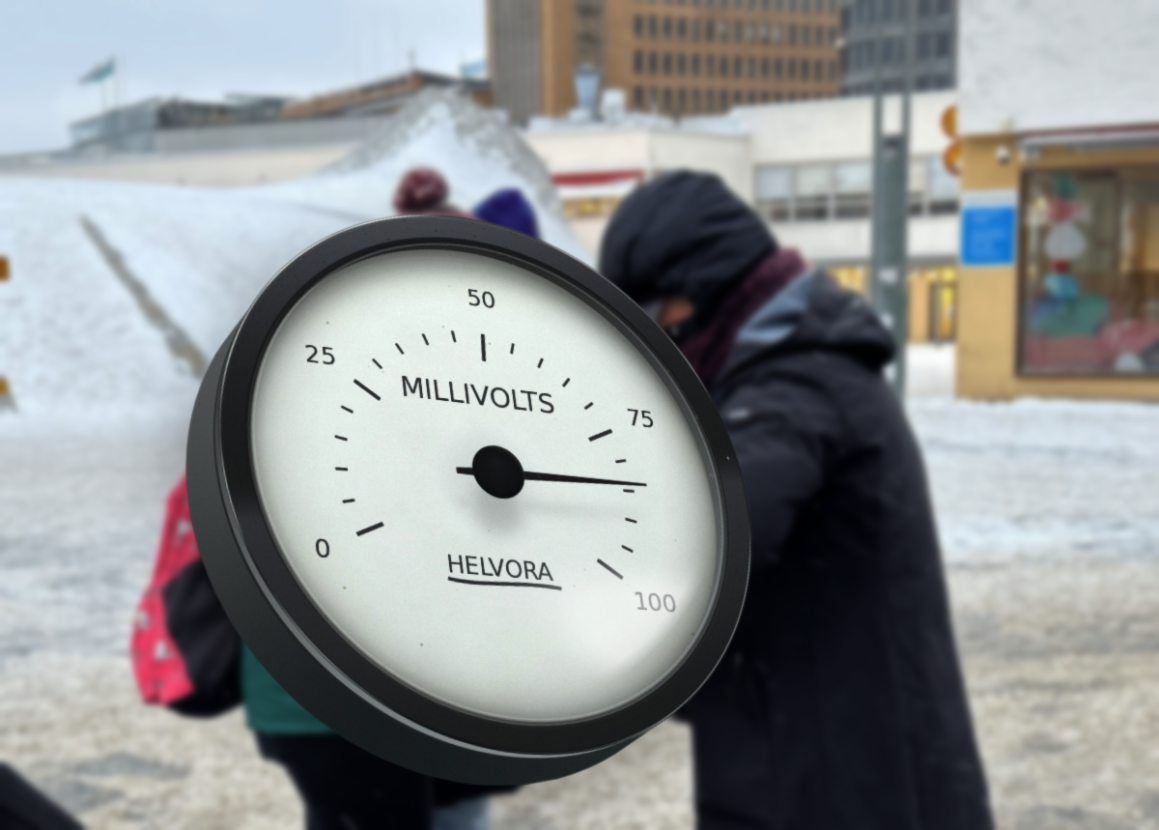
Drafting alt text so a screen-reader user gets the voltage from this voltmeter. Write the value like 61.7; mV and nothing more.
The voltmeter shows 85; mV
